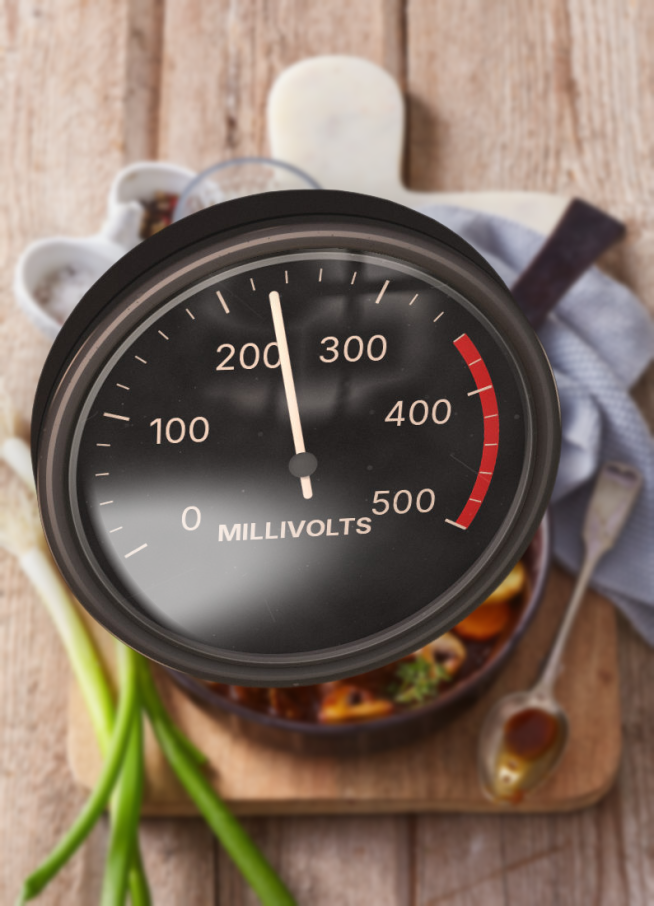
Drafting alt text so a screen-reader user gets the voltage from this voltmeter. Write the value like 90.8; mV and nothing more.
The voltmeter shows 230; mV
